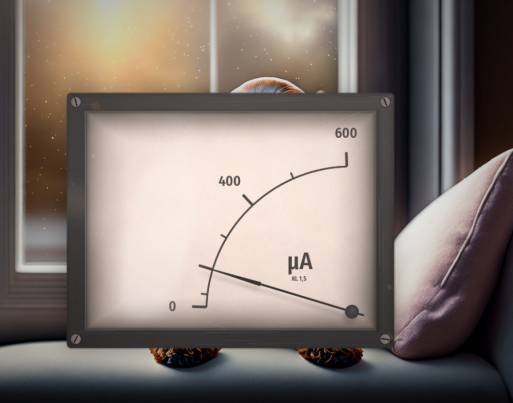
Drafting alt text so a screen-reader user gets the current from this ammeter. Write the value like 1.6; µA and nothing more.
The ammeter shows 200; µA
